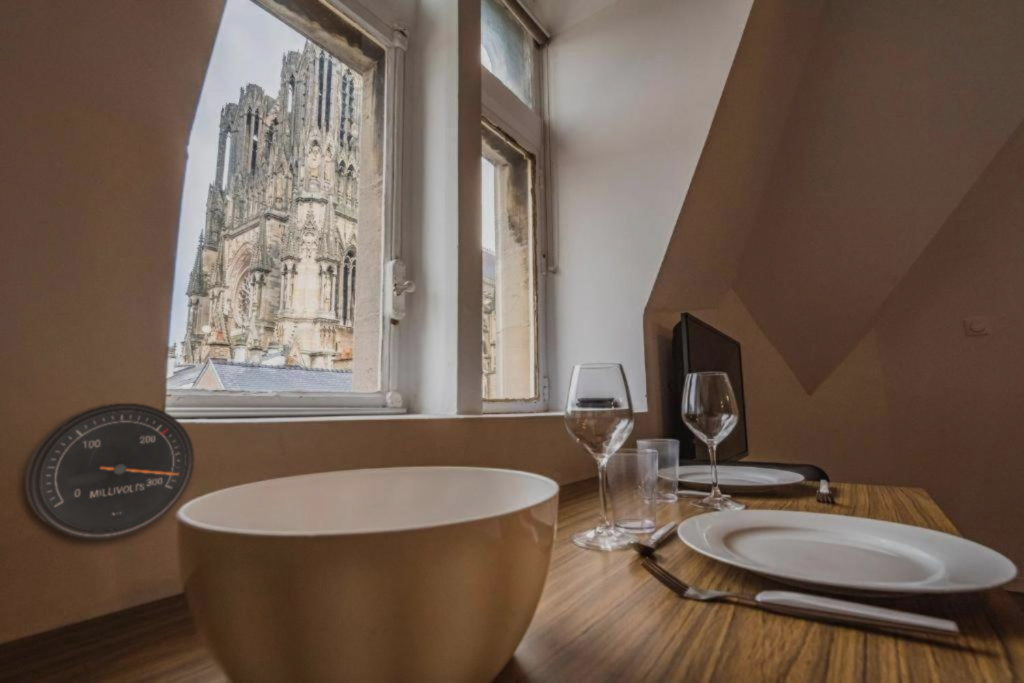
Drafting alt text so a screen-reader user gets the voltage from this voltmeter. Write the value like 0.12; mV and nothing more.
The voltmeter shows 280; mV
